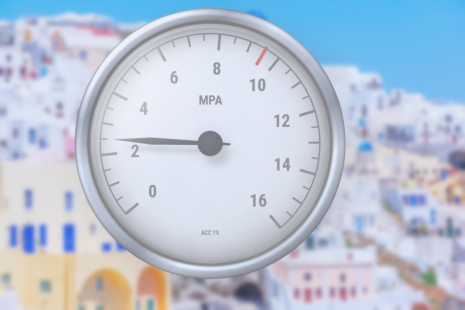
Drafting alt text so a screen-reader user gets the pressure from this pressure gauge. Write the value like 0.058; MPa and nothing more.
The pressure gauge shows 2.5; MPa
